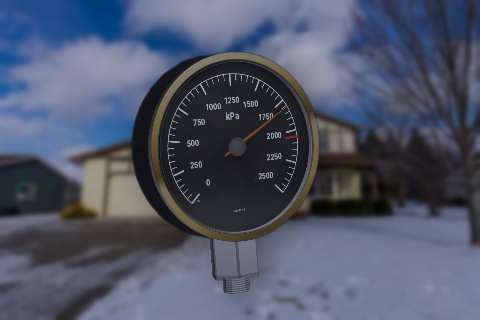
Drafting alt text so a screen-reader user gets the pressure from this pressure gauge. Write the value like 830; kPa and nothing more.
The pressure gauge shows 1800; kPa
